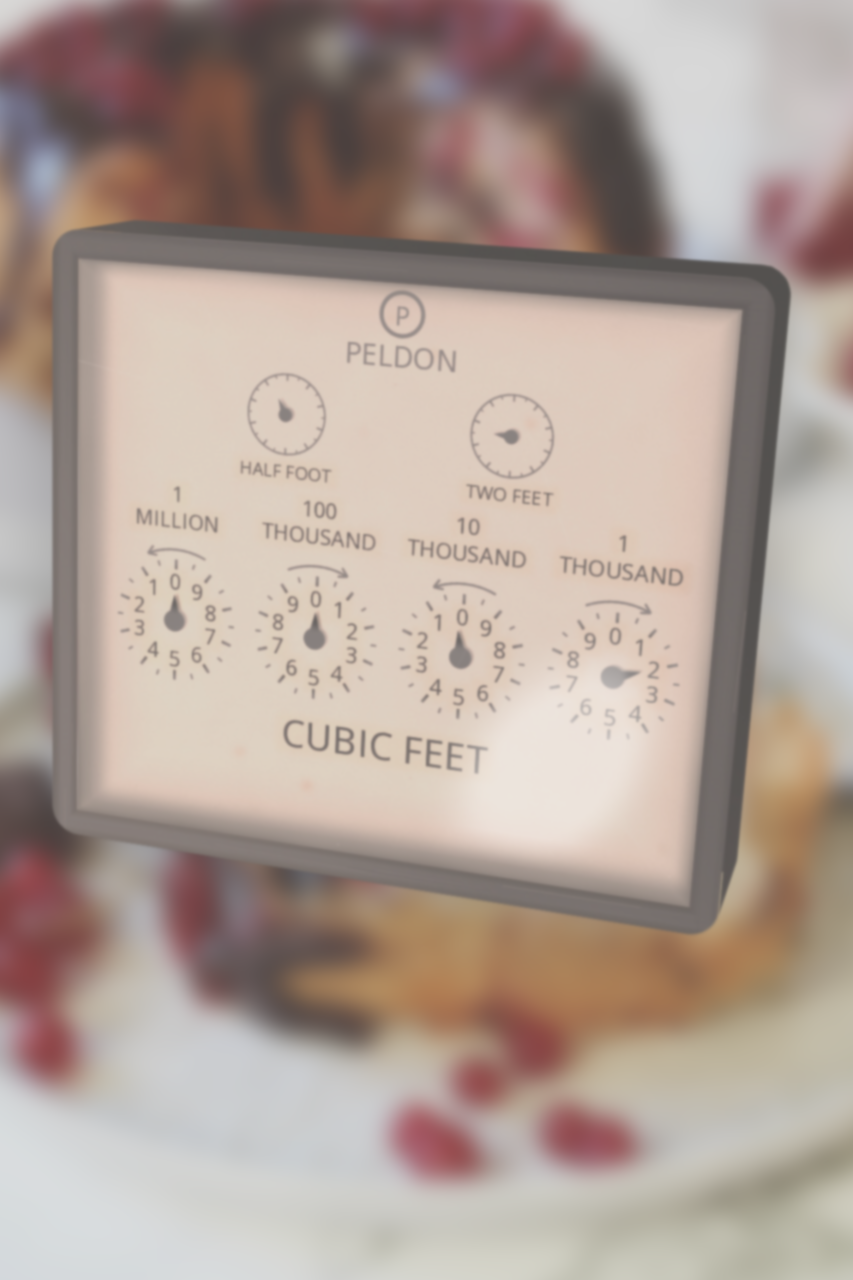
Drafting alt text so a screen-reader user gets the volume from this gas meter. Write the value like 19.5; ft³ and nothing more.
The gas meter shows 200; ft³
